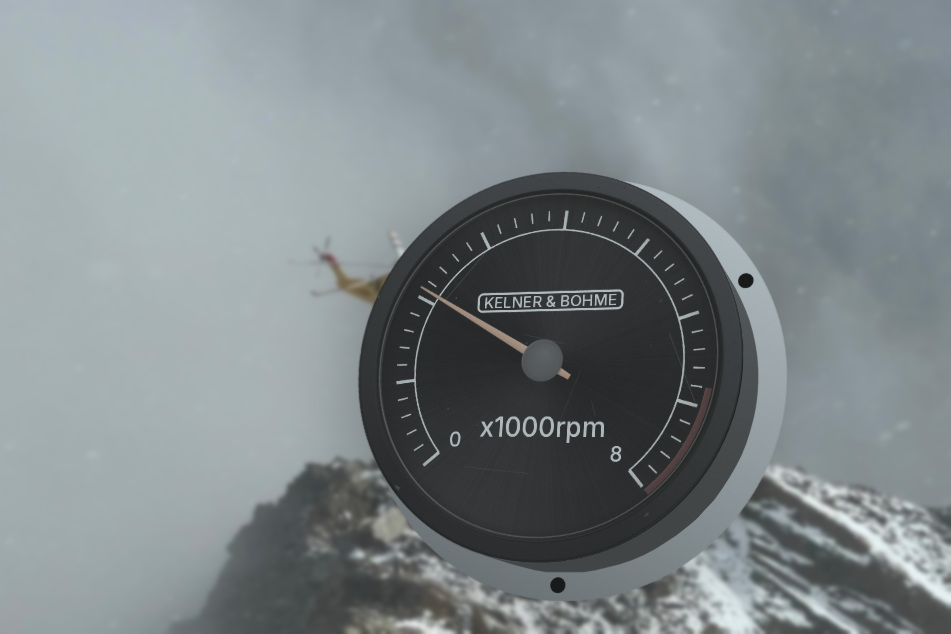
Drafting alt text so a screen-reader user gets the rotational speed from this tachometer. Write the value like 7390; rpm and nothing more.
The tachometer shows 2100; rpm
